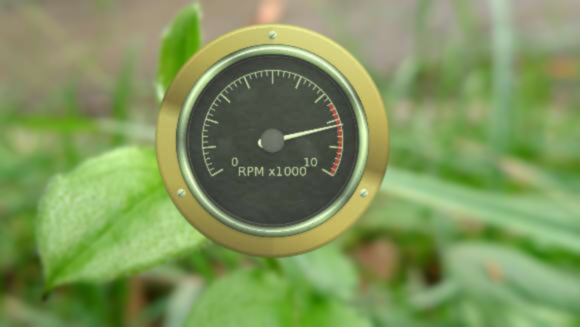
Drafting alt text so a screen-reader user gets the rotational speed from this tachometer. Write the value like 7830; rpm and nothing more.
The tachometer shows 8200; rpm
